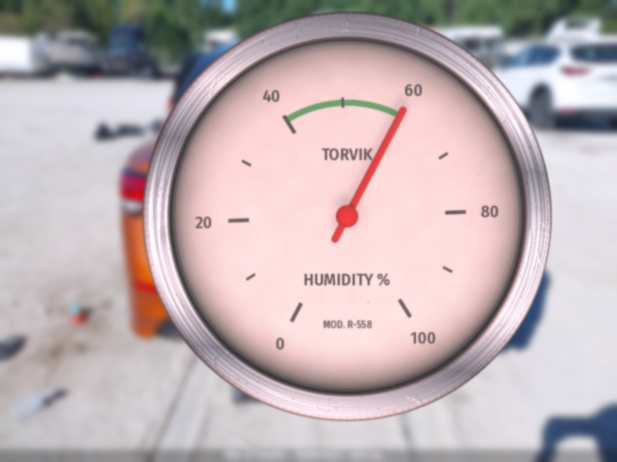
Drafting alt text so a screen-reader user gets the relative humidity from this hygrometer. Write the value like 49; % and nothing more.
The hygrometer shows 60; %
